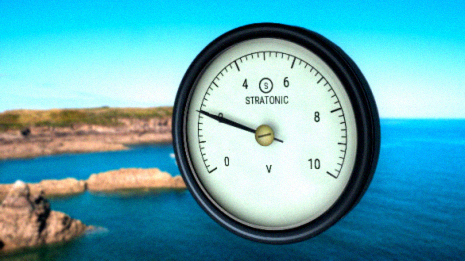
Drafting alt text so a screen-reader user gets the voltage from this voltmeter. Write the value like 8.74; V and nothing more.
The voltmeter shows 2; V
